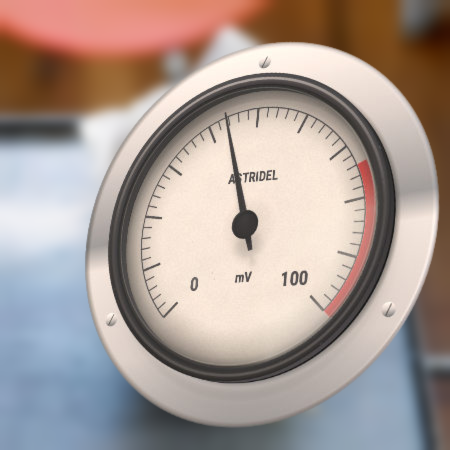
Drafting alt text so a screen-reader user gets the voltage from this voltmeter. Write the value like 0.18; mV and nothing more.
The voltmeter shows 44; mV
